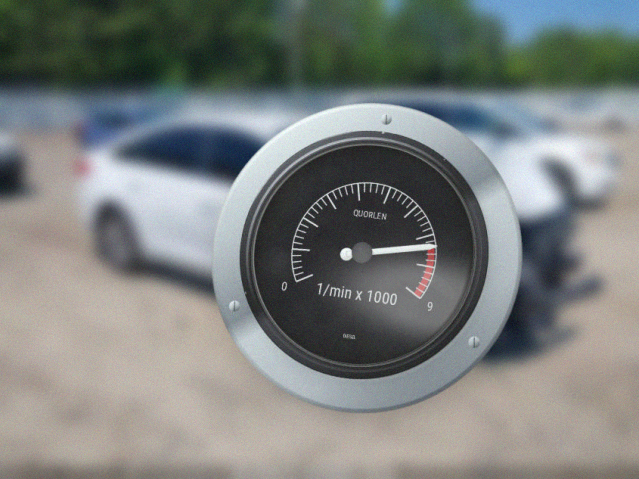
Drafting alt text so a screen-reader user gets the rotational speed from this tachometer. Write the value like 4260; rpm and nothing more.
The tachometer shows 7400; rpm
